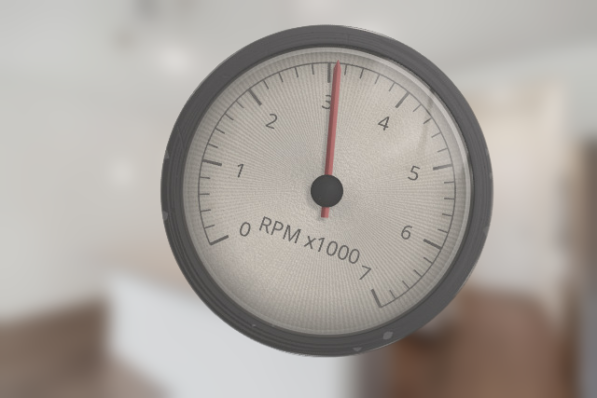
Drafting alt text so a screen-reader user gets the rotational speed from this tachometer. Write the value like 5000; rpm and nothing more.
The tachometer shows 3100; rpm
